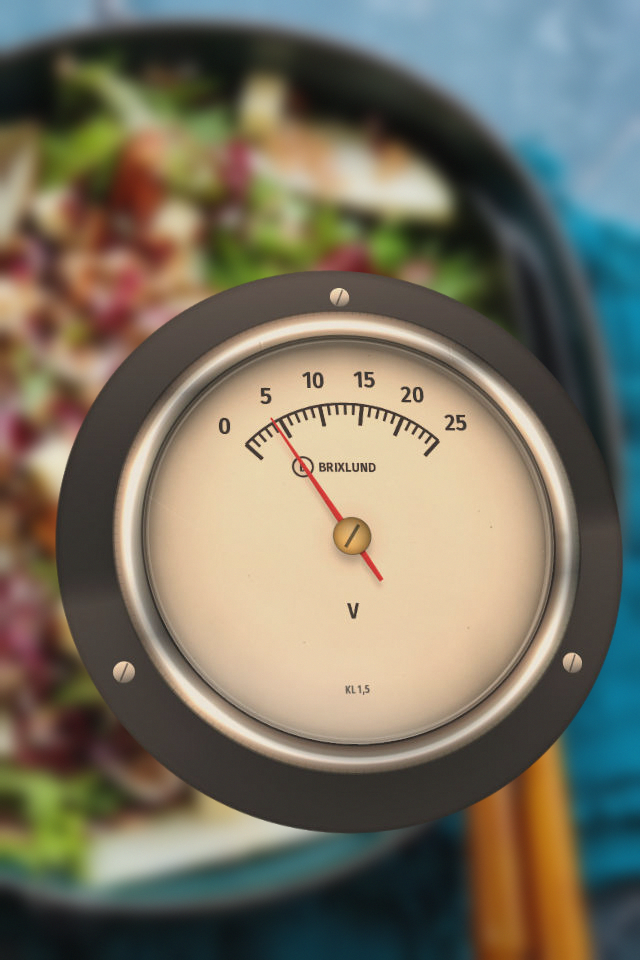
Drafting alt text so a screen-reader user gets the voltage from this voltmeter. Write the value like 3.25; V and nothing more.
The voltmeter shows 4; V
